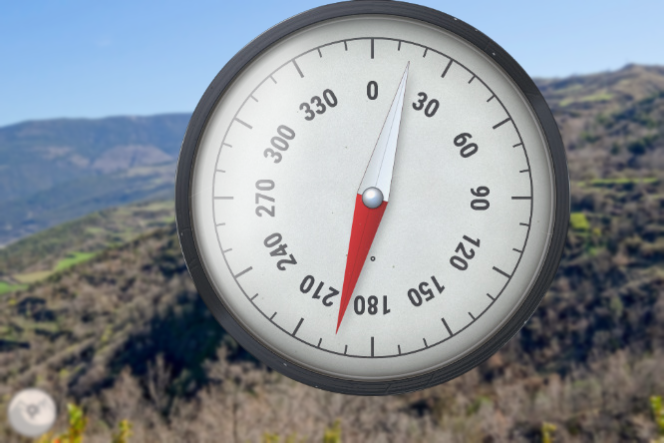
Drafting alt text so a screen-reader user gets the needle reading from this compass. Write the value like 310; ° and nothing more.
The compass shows 195; °
